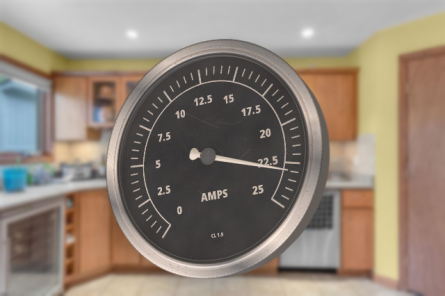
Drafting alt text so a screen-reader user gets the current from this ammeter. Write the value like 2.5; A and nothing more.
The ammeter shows 23; A
